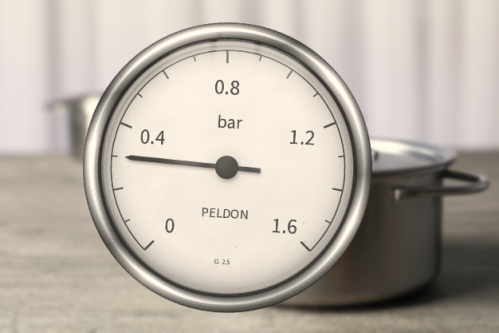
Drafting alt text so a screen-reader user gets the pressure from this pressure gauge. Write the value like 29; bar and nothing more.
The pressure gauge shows 0.3; bar
